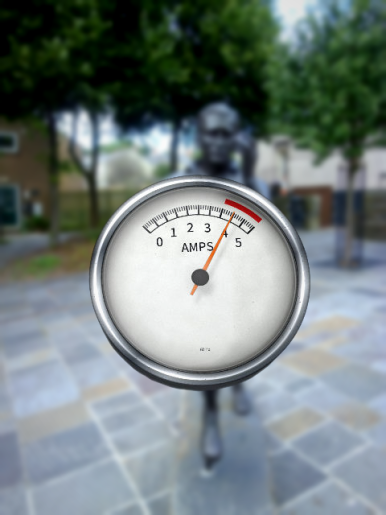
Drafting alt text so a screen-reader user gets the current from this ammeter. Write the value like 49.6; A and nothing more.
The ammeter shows 4; A
